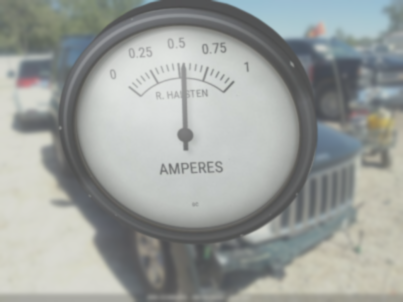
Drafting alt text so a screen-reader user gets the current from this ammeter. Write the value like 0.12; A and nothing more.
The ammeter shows 0.55; A
